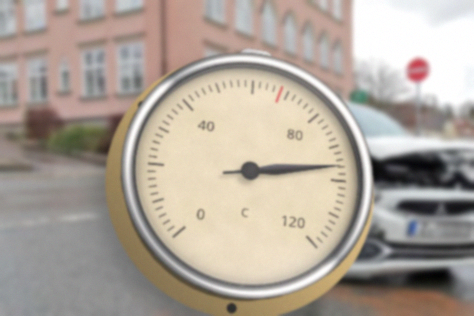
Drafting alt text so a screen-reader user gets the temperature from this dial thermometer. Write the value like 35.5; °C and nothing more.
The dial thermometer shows 96; °C
